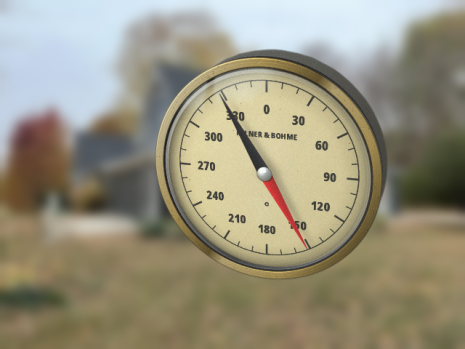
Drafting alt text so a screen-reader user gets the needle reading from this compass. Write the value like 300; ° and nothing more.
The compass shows 150; °
